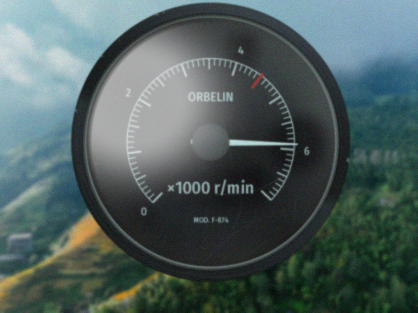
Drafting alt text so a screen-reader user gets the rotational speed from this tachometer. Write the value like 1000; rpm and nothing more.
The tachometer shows 5900; rpm
